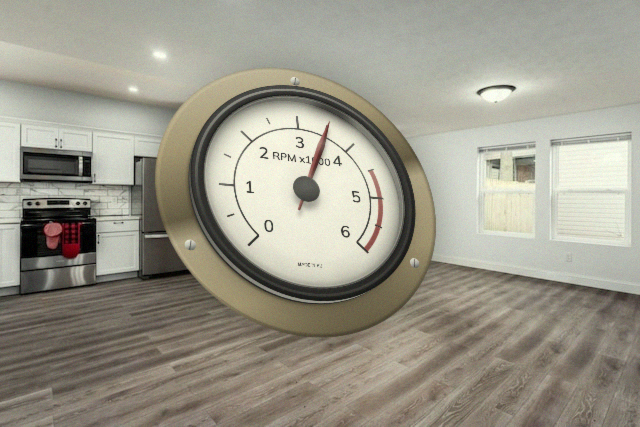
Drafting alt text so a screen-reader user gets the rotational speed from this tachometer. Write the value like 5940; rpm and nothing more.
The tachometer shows 3500; rpm
